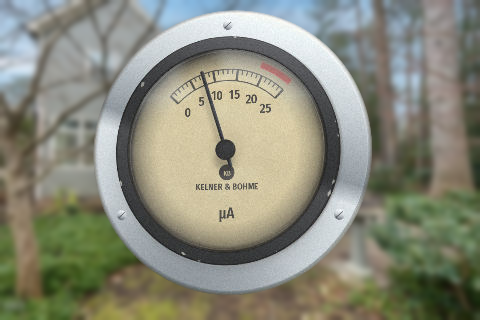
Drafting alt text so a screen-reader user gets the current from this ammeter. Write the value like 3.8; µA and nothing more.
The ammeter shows 8; µA
